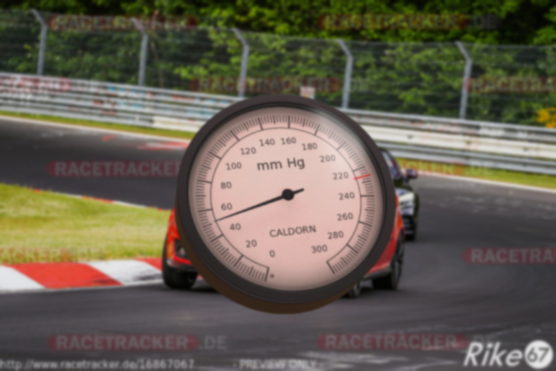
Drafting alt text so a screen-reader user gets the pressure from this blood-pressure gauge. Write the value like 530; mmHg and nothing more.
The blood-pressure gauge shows 50; mmHg
